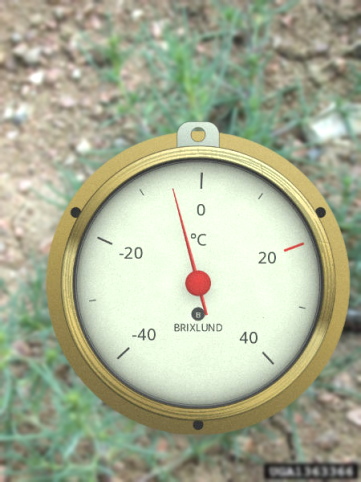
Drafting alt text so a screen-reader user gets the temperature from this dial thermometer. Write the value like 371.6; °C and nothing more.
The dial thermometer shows -5; °C
